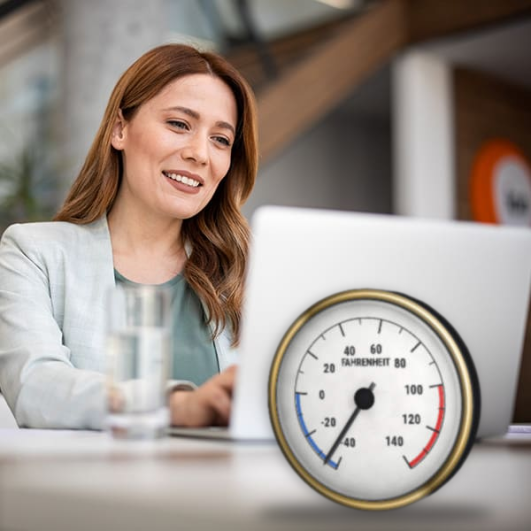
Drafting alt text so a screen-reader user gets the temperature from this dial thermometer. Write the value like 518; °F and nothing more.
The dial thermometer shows -35; °F
